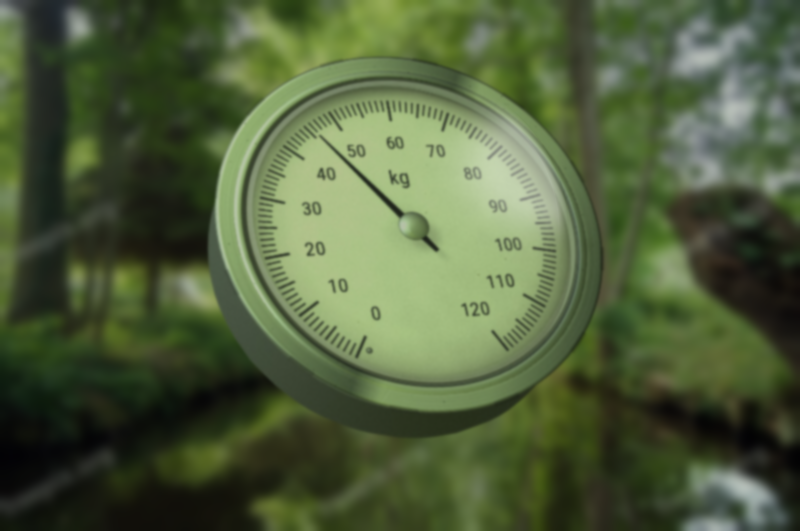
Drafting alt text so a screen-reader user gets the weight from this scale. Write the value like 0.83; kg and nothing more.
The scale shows 45; kg
